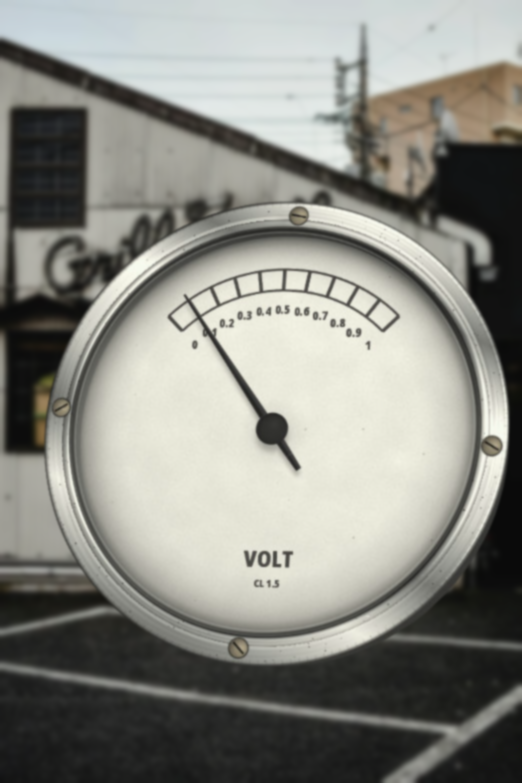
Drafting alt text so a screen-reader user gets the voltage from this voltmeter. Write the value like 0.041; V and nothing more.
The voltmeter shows 0.1; V
